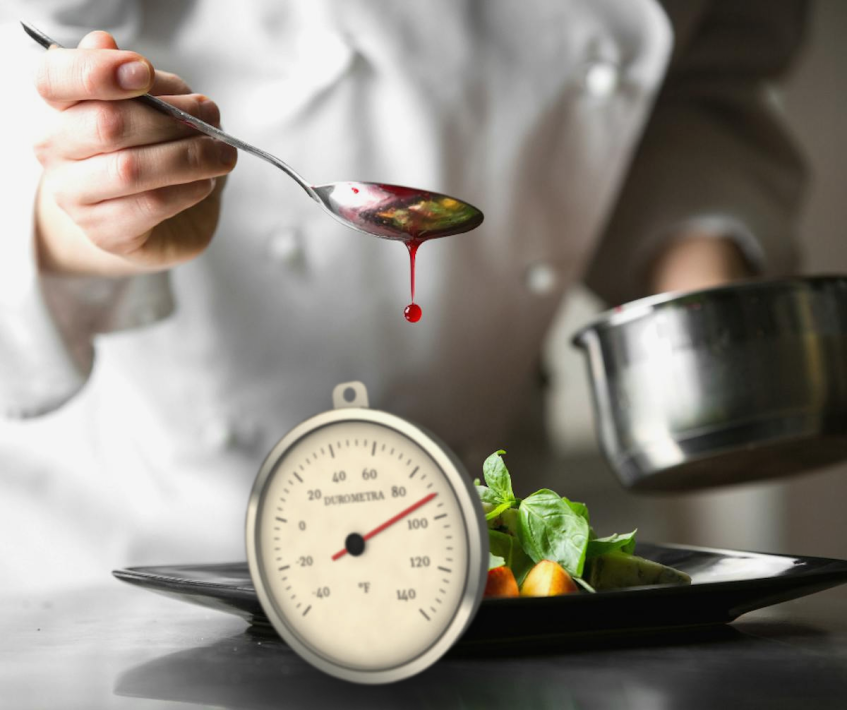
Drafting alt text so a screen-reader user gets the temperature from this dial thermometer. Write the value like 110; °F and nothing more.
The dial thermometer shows 92; °F
